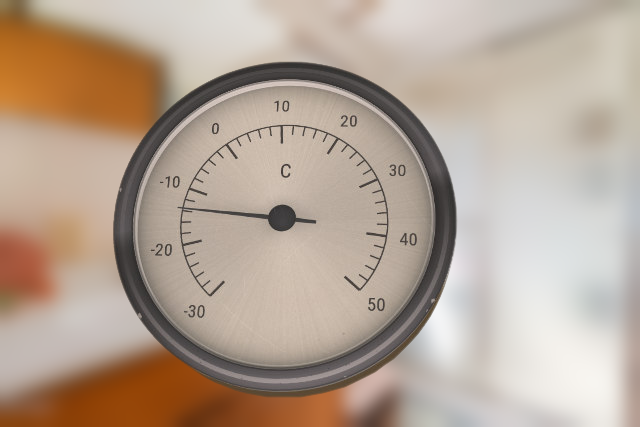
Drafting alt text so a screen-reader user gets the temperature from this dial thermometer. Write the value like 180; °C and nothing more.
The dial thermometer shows -14; °C
